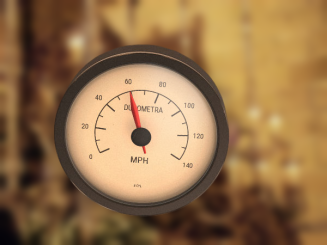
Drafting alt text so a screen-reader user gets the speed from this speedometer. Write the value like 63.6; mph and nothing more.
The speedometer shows 60; mph
